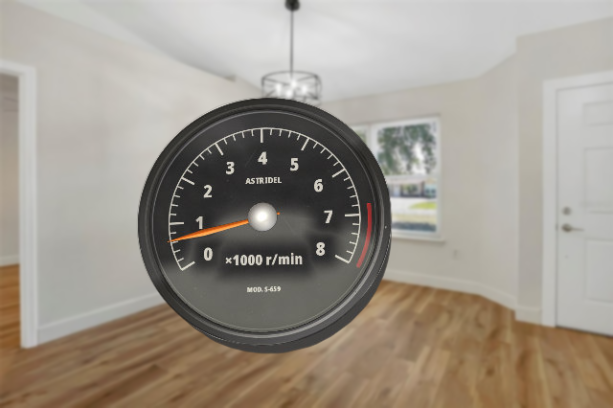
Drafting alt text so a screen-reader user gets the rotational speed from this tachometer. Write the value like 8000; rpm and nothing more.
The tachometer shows 600; rpm
